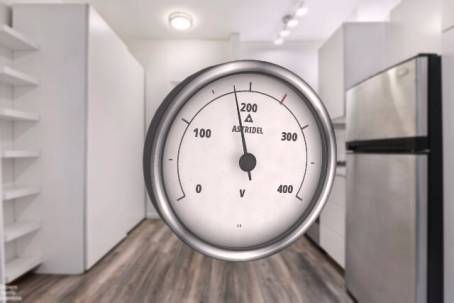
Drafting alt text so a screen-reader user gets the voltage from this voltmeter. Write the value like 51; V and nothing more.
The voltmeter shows 175; V
